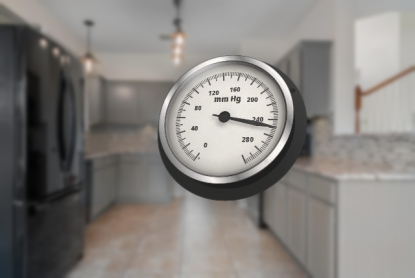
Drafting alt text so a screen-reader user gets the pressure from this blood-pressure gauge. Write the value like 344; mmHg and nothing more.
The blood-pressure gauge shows 250; mmHg
